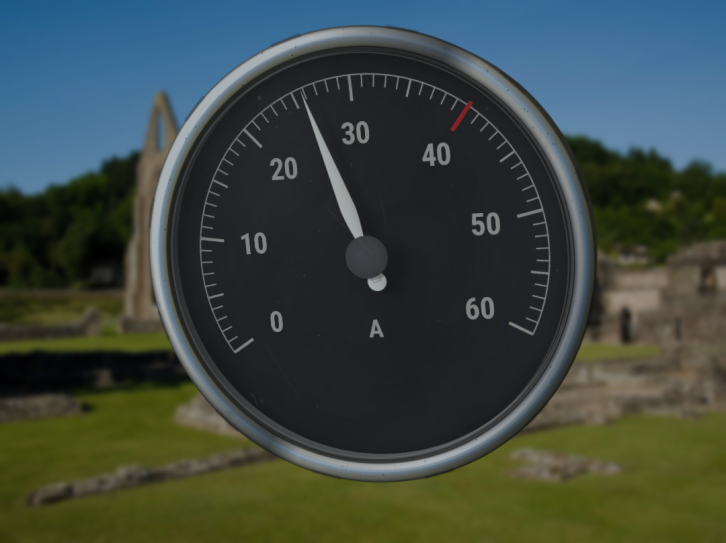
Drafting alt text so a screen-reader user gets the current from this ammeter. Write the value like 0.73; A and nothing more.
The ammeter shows 26; A
